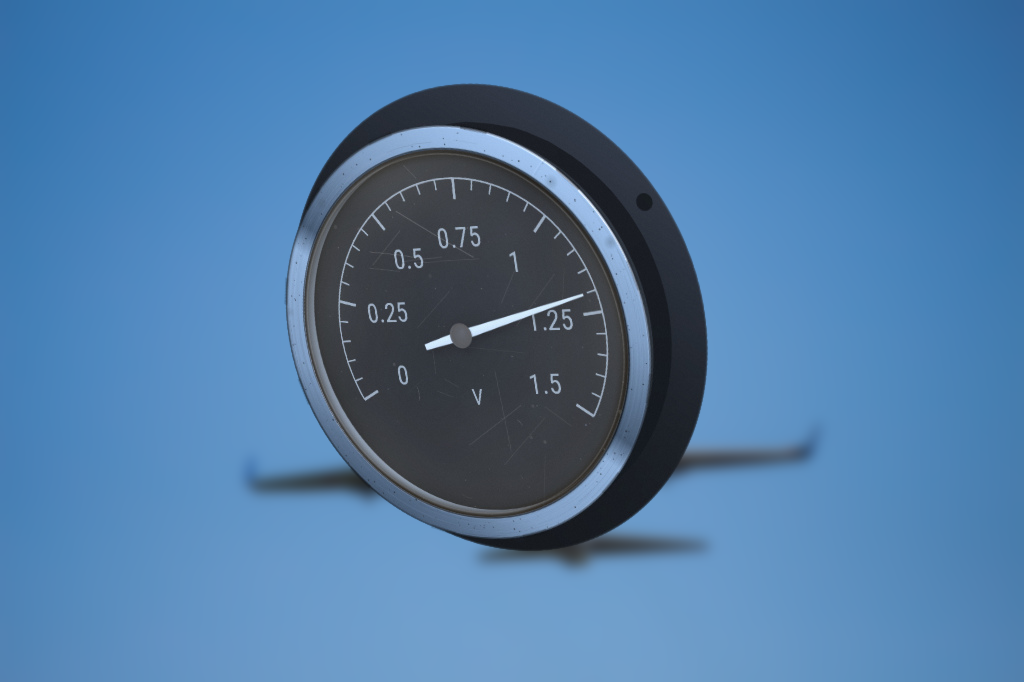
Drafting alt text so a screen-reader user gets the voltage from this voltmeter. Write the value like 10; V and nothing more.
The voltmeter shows 1.2; V
